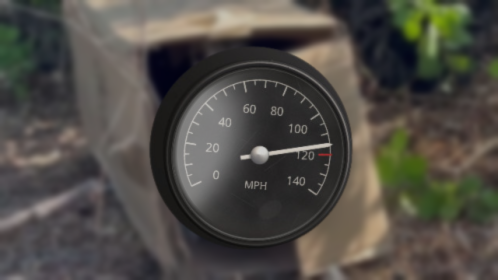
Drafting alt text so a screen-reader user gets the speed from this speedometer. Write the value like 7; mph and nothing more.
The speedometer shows 115; mph
